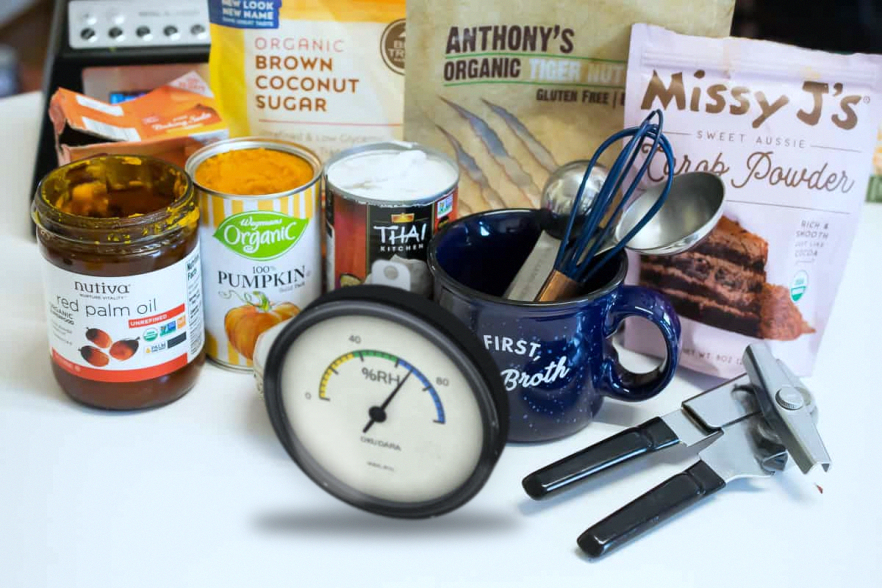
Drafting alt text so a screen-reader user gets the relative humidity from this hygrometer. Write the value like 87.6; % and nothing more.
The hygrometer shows 68; %
